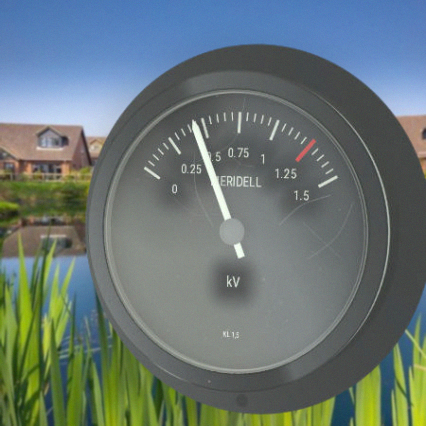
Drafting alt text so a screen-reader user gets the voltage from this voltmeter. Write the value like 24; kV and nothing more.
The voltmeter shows 0.45; kV
